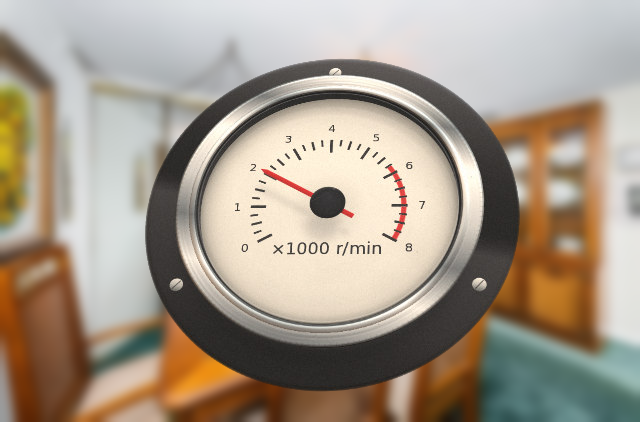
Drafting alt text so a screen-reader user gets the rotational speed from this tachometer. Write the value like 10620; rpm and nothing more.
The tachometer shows 2000; rpm
